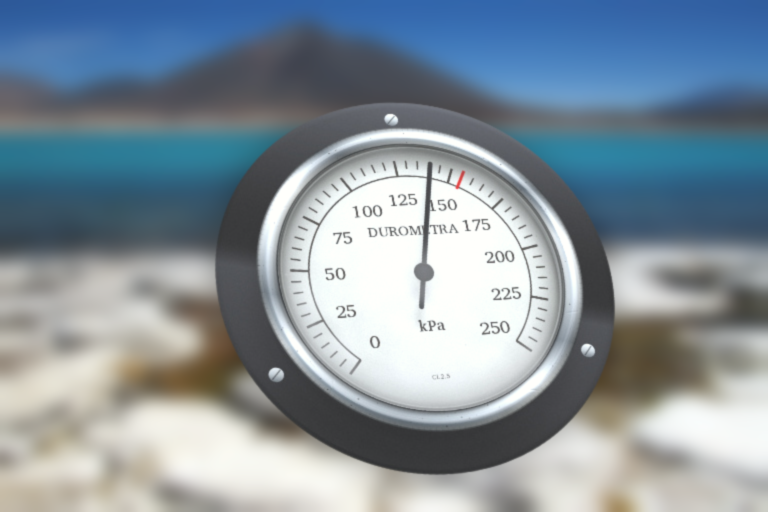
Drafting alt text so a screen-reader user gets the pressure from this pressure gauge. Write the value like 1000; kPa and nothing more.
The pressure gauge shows 140; kPa
